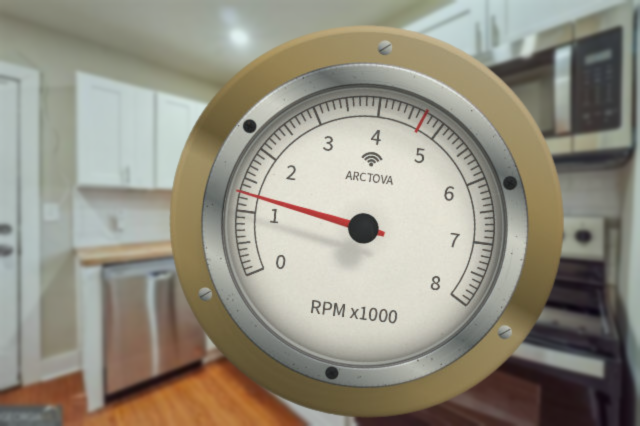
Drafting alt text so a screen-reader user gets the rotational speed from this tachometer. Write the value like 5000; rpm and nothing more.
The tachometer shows 1300; rpm
